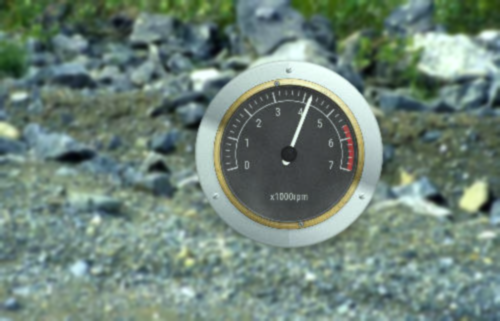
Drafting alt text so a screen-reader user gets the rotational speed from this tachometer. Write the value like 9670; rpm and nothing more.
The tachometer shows 4200; rpm
